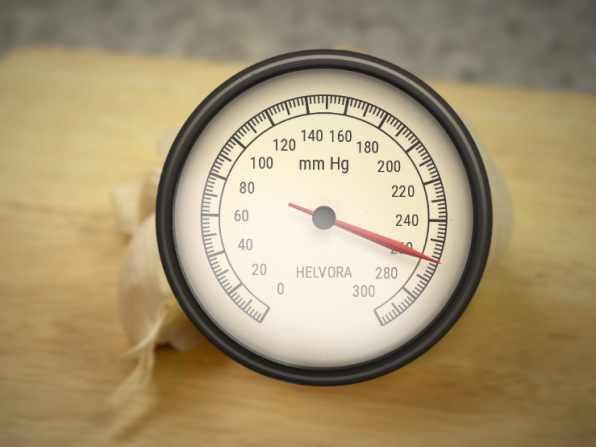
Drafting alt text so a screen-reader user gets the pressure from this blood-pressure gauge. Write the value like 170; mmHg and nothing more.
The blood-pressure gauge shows 260; mmHg
